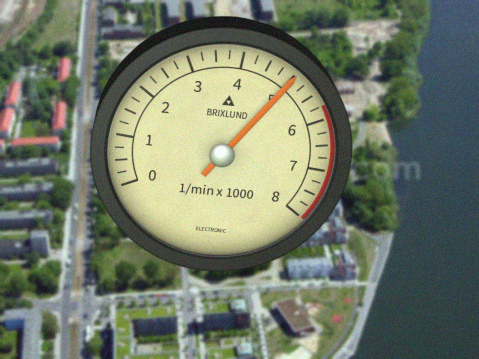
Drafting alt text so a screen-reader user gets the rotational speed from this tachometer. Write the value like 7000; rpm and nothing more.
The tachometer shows 5000; rpm
